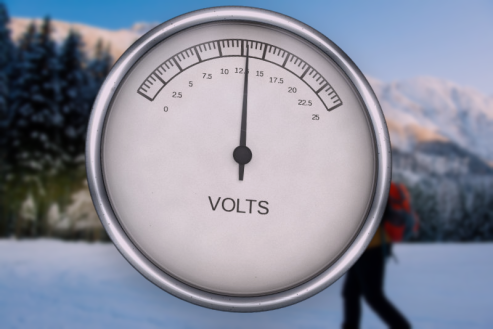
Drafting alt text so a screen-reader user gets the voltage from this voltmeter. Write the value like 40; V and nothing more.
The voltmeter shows 13; V
